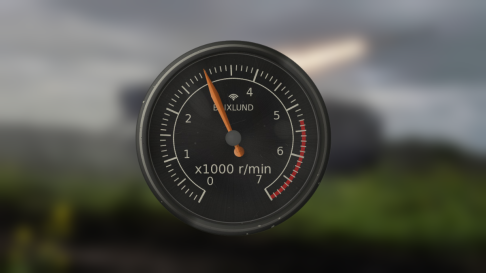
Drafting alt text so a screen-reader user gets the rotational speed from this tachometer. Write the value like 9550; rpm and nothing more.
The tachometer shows 3000; rpm
